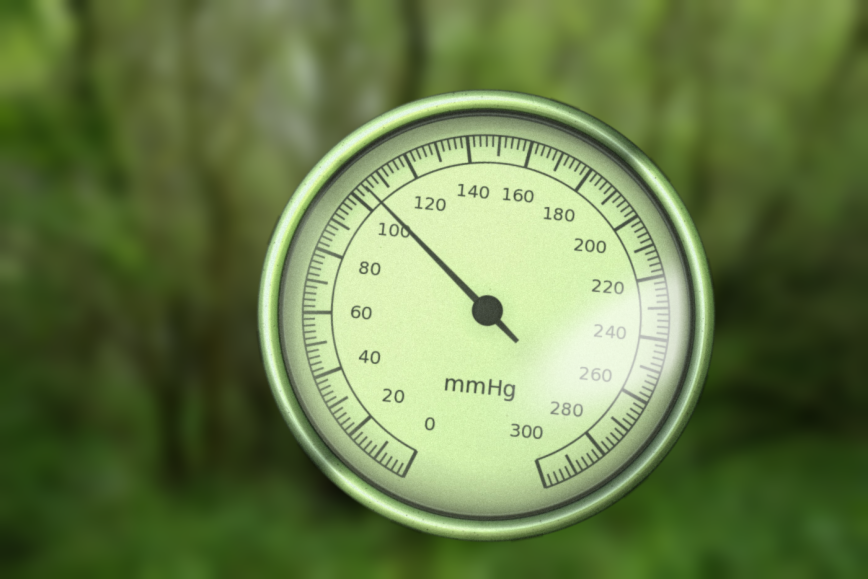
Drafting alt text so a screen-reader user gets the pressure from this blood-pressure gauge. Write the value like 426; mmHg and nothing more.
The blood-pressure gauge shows 104; mmHg
